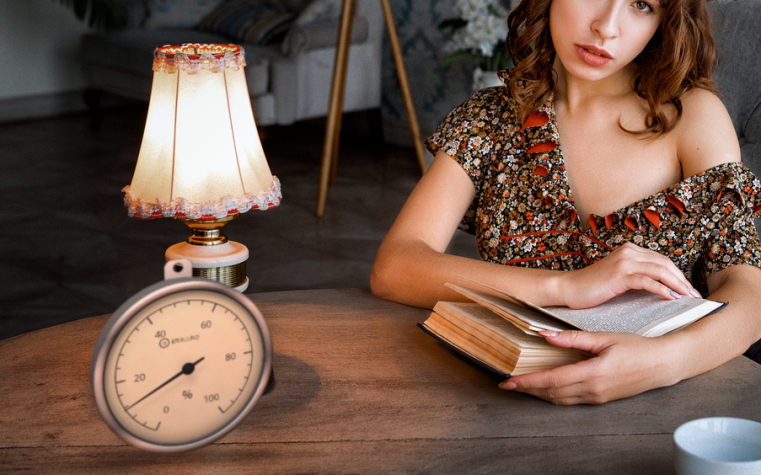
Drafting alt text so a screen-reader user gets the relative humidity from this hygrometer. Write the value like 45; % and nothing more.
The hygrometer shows 12; %
